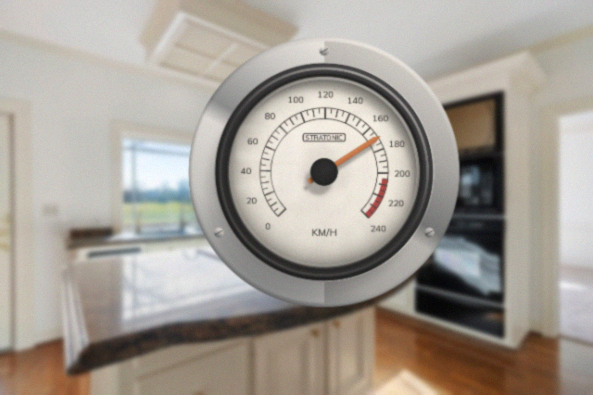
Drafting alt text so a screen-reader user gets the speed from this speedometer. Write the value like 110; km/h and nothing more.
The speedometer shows 170; km/h
